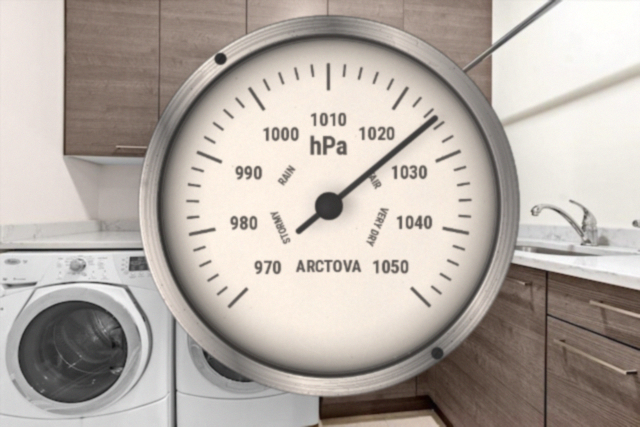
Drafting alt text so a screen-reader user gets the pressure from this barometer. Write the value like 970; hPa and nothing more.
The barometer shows 1025; hPa
